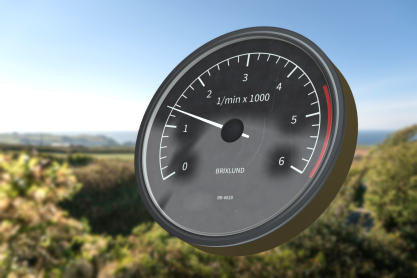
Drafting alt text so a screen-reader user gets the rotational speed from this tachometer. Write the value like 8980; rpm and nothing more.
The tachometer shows 1300; rpm
